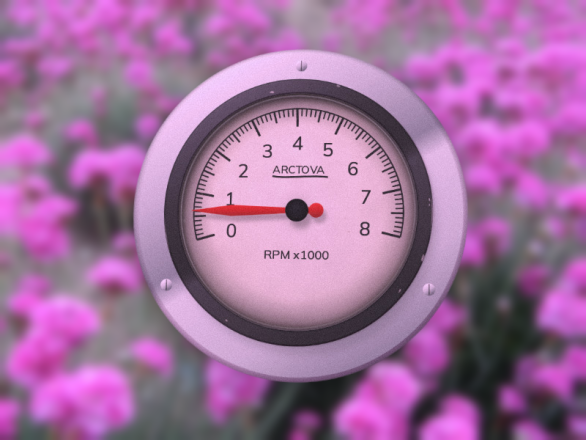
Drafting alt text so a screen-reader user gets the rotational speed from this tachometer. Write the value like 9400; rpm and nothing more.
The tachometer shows 600; rpm
